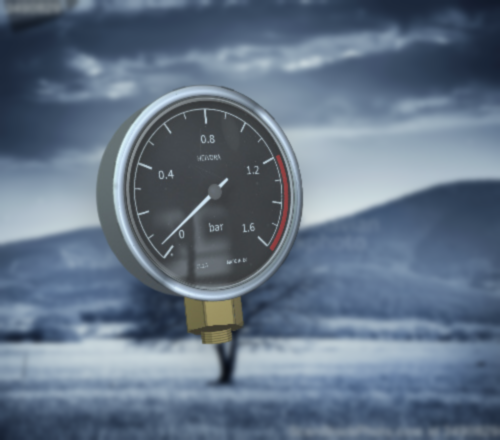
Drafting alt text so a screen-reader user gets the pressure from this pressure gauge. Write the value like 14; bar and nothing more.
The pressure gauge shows 0.05; bar
